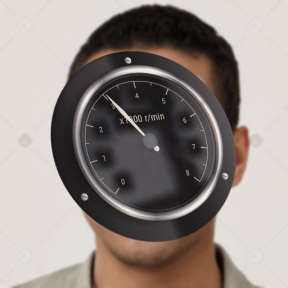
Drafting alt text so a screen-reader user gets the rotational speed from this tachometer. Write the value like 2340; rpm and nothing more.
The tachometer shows 3000; rpm
